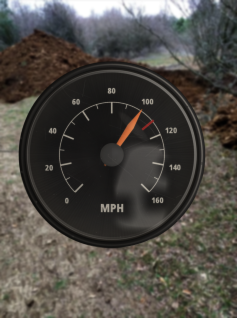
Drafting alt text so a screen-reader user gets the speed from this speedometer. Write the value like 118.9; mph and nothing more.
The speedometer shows 100; mph
